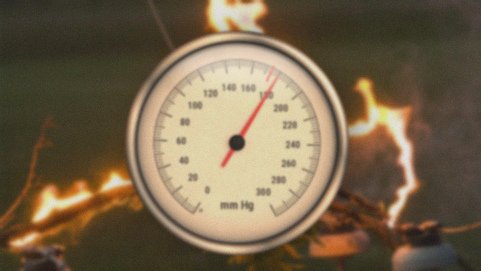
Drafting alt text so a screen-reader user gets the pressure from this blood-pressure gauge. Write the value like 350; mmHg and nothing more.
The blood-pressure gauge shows 180; mmHg
